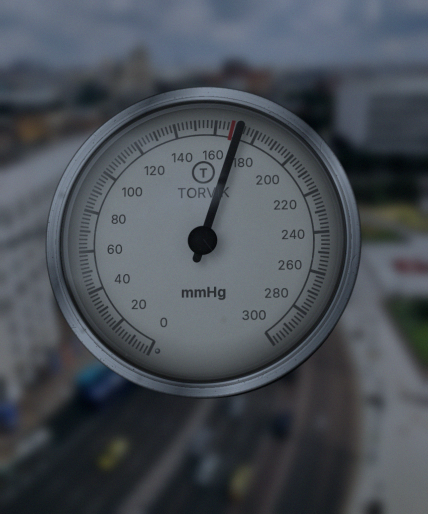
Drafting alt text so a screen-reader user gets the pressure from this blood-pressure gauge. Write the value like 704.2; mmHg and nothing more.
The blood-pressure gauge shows 172; mmHg
